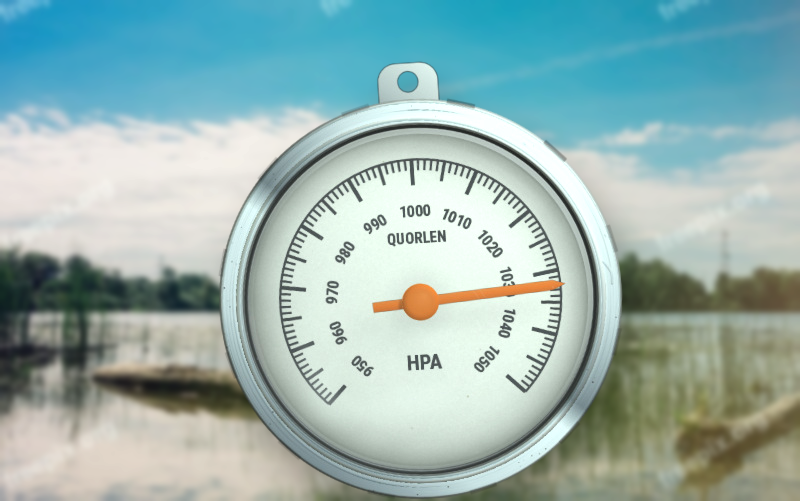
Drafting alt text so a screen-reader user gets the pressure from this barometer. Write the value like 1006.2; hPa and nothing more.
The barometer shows 1032; hPa
